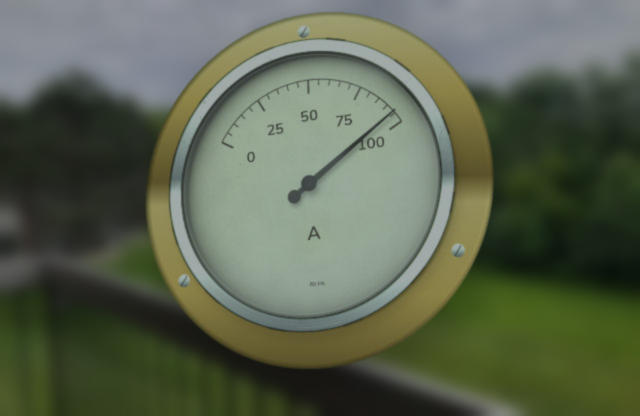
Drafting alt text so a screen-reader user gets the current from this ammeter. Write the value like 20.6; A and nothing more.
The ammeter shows 95; A
